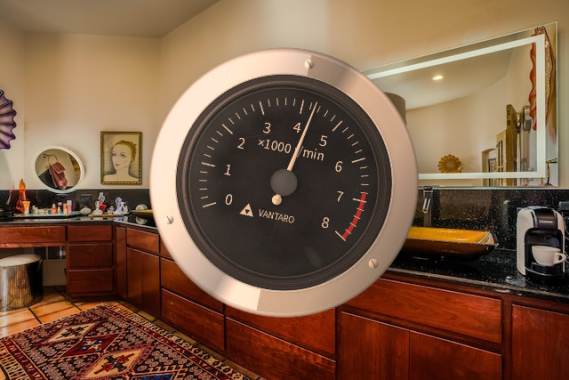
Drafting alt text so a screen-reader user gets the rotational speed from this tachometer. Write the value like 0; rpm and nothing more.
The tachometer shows 4300; rpm
